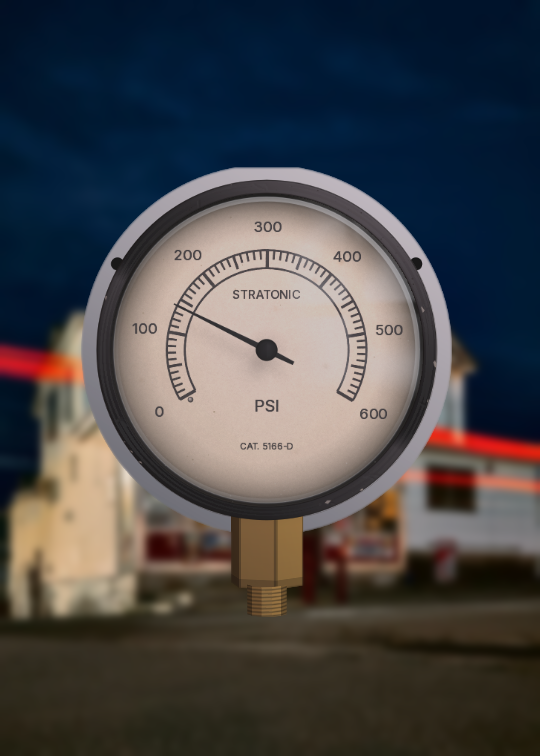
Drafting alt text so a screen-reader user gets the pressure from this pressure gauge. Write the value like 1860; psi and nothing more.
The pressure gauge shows 140; psi
